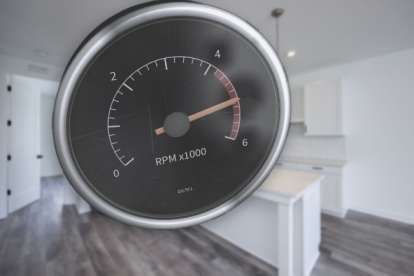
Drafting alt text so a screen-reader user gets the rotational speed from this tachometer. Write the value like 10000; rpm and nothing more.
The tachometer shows 5000; rpm
